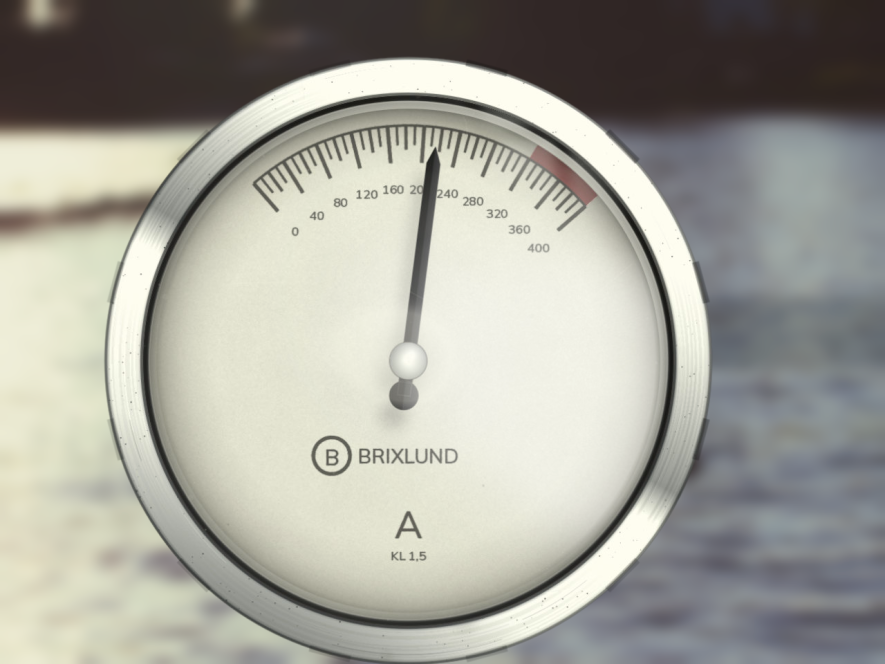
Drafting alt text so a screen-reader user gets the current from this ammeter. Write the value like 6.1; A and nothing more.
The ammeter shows 215; A
